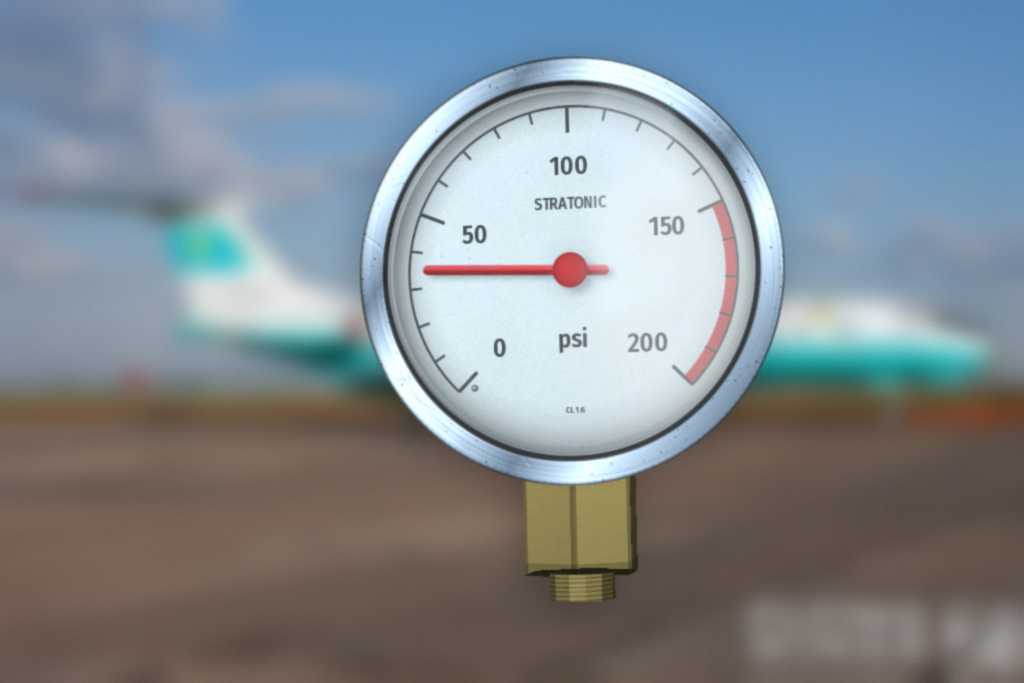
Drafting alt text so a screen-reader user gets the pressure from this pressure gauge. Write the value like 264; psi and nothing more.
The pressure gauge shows 35; psi
